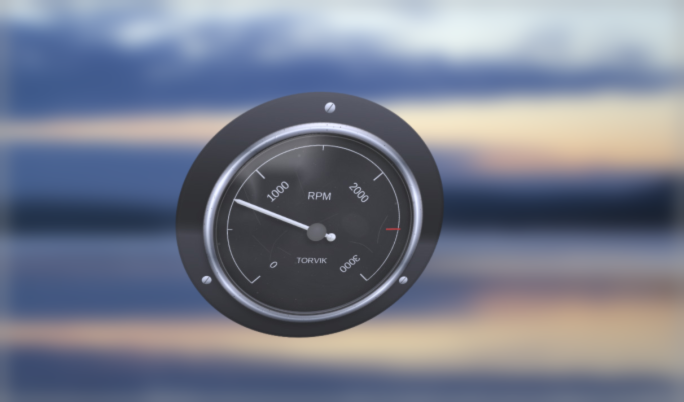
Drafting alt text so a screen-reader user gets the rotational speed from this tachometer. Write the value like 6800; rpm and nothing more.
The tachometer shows 750; rpm
